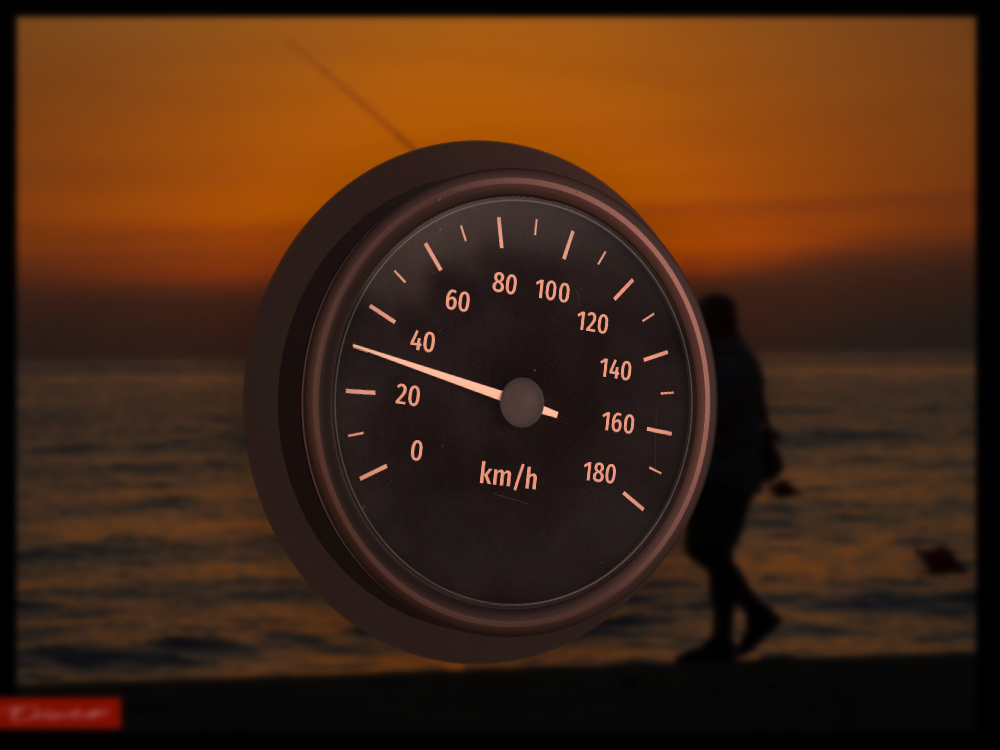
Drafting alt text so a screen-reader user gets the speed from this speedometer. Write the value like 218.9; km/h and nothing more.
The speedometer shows 30; km/h
